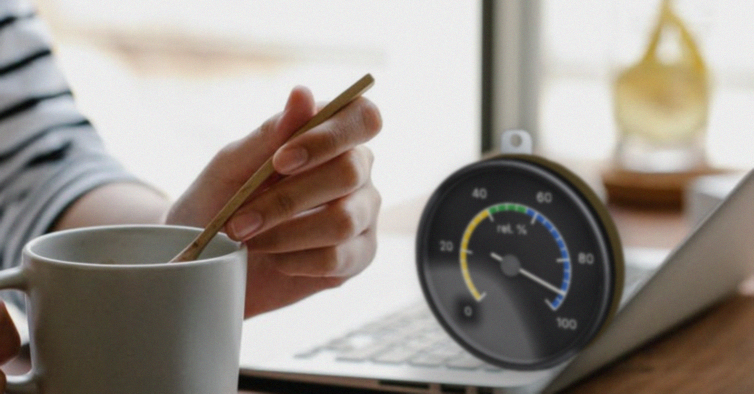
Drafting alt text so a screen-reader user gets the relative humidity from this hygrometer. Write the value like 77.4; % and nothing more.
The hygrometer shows 92; %
